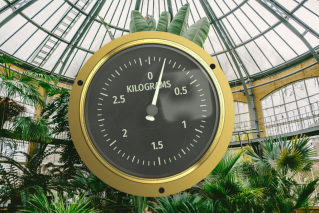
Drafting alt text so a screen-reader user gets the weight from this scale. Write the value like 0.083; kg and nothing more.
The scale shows 0.15; kg
